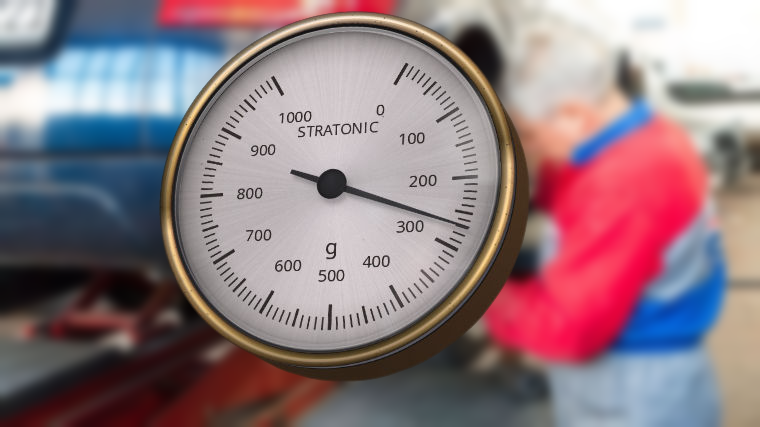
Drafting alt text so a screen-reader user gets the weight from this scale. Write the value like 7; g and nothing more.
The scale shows 270; g
